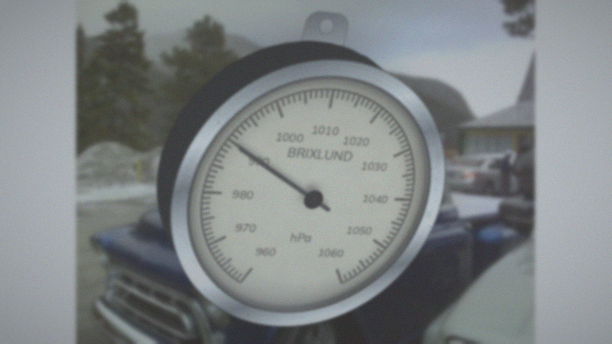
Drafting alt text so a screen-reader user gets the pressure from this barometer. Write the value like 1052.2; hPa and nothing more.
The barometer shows 990; hPa
